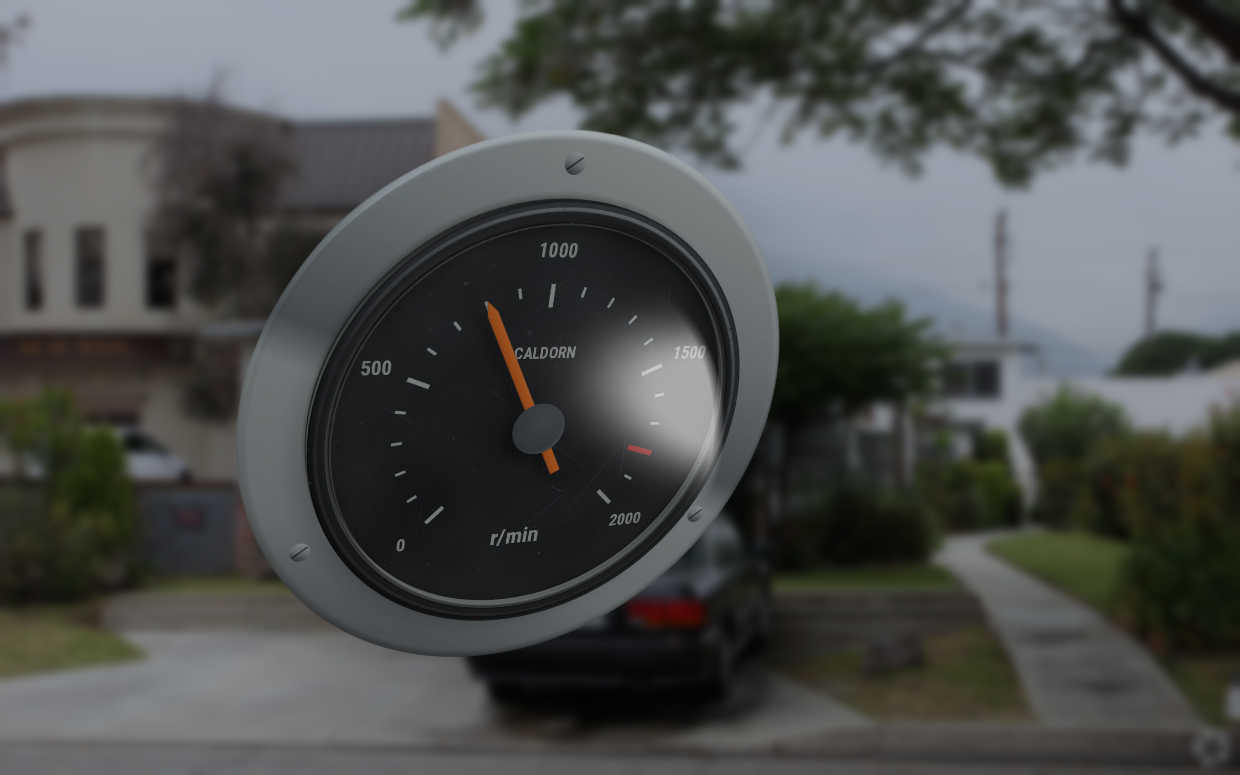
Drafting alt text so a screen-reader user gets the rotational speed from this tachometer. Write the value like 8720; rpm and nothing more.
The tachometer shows 800; rpm
